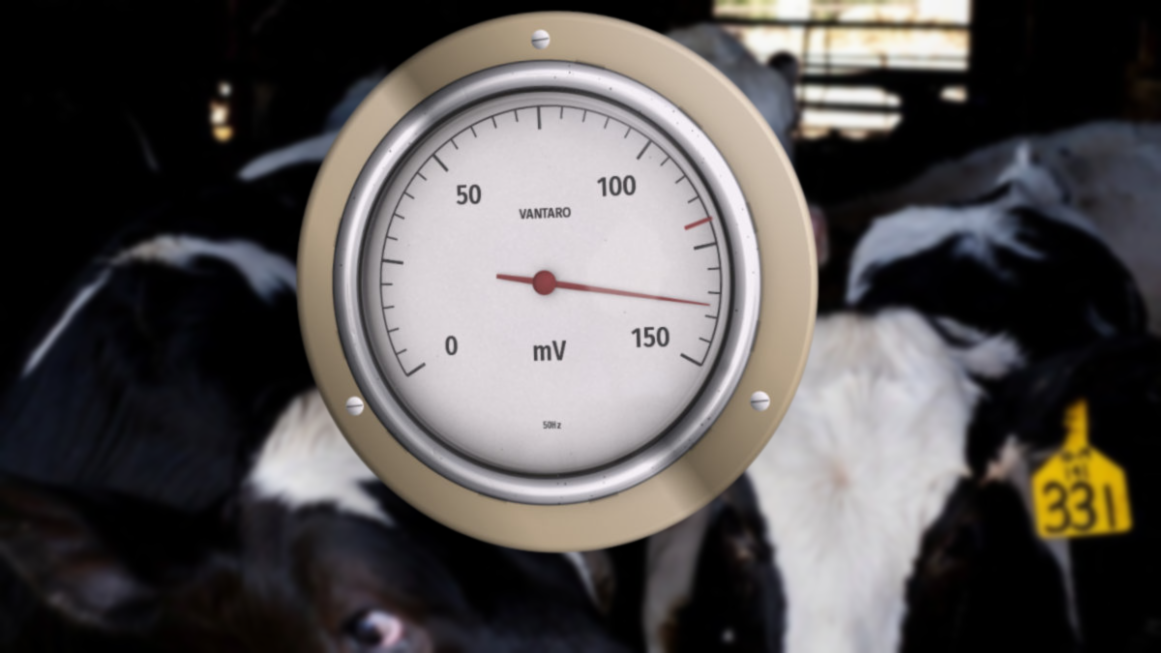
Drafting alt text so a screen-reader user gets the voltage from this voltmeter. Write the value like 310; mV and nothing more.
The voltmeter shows 137.5; mV
